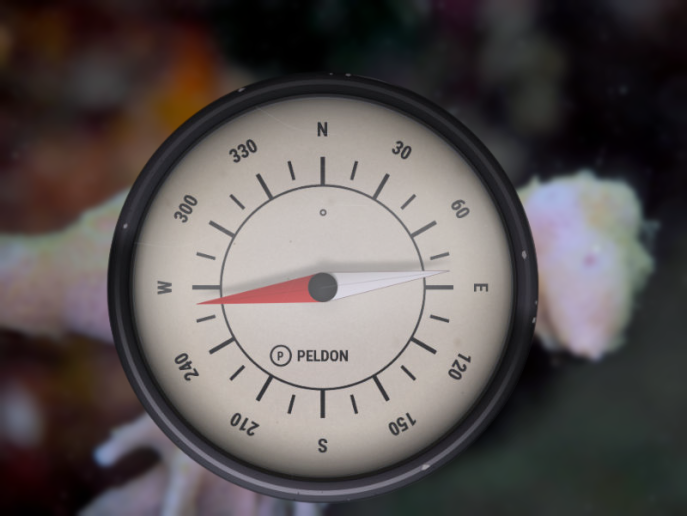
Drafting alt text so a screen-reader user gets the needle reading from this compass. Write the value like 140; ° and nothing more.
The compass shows 262.5; °
